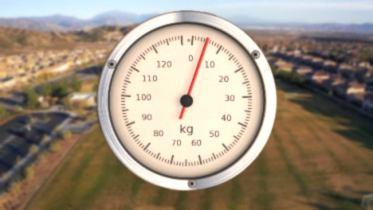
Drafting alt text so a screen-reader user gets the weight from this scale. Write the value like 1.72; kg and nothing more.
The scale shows 5; kg
